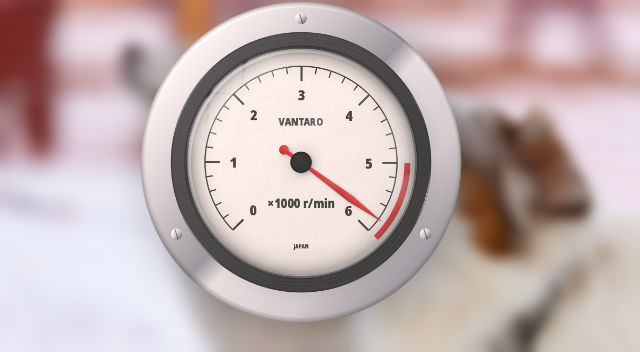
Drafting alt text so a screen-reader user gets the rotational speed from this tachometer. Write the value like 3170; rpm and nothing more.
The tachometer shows 5800; rpm
